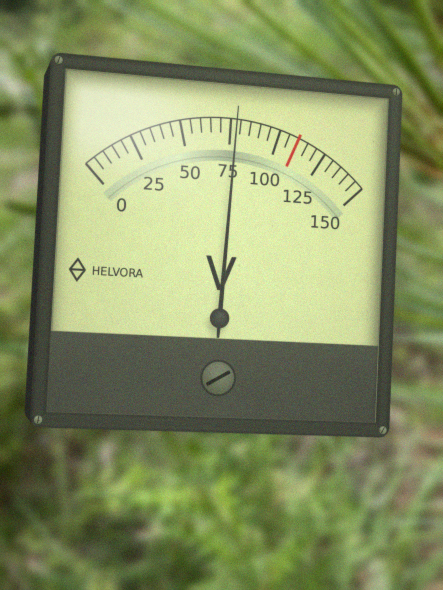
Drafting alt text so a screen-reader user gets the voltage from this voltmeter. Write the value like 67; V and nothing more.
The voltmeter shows 77.5; V
